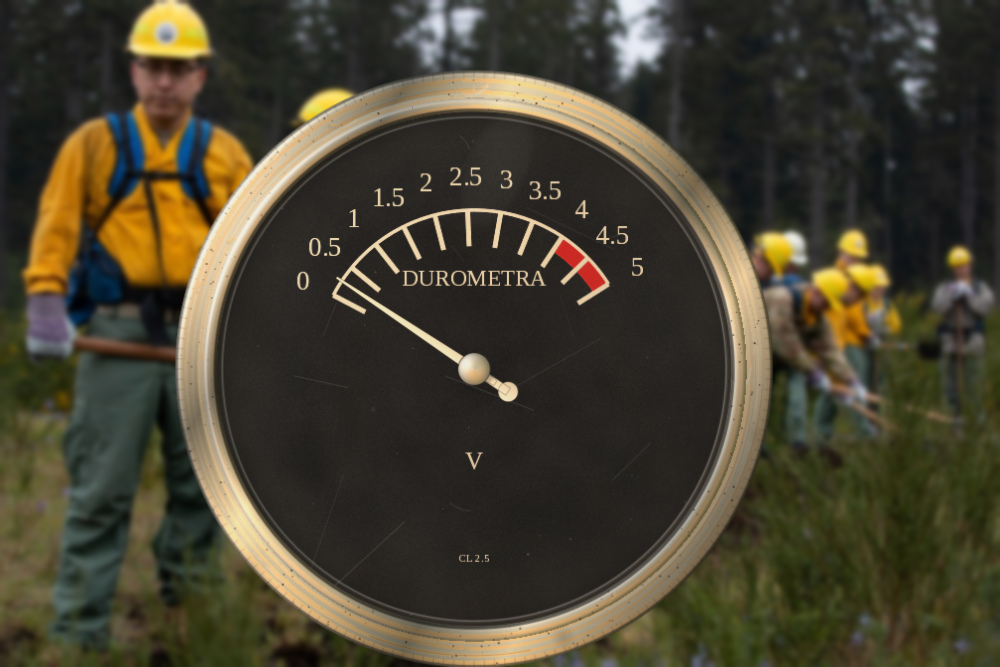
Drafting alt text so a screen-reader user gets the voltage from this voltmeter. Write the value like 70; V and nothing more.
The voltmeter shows 0.25; V
